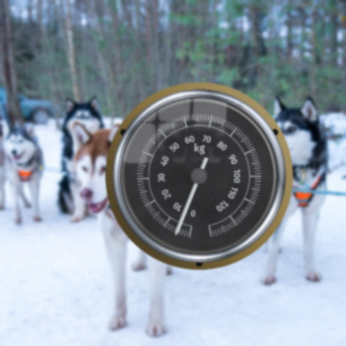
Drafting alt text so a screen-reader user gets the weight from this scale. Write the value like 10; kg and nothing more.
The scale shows 5; kg
